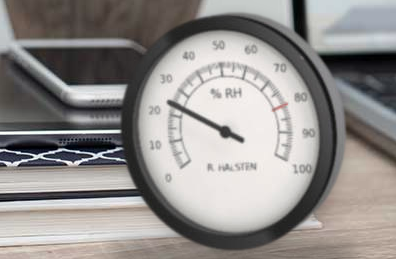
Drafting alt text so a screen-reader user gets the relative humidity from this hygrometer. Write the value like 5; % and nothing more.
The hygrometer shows 25; %
